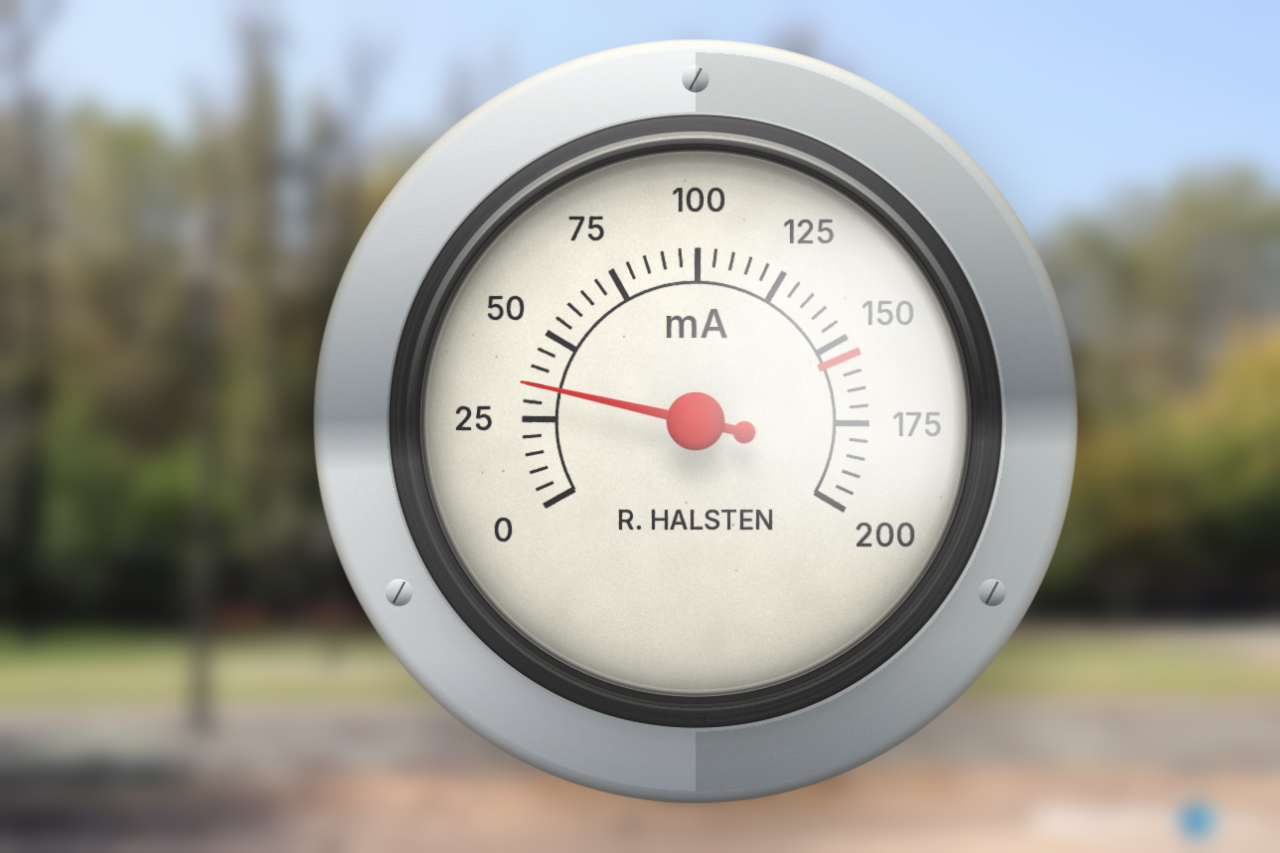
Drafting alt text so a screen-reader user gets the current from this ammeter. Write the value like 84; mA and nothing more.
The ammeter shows 35; mA
